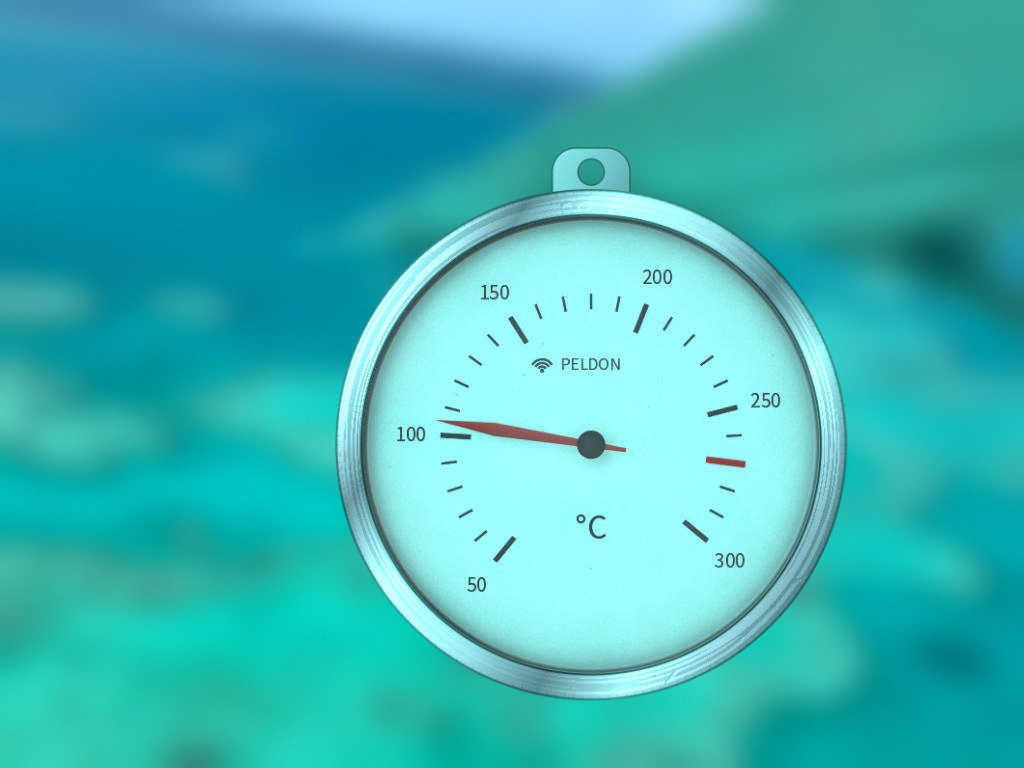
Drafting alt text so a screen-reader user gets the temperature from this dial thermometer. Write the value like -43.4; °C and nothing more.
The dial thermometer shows 105; °C
